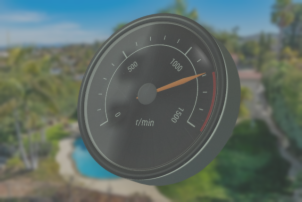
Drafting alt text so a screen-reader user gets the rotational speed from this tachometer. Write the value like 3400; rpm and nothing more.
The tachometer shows 1200; rpm
